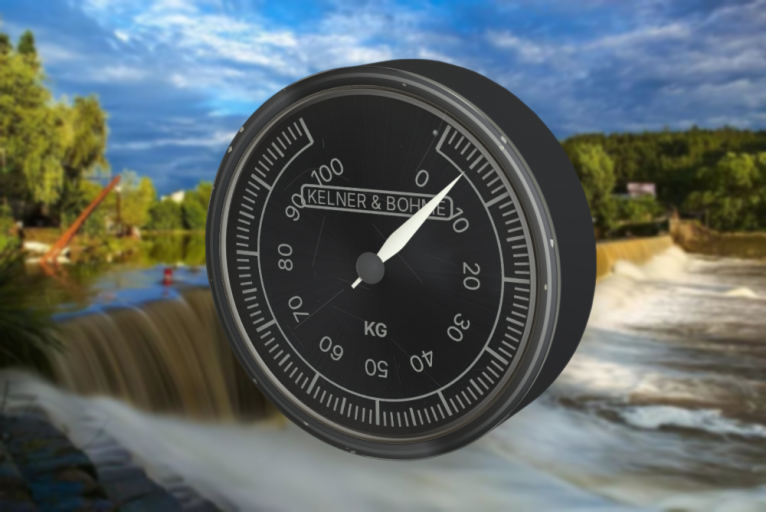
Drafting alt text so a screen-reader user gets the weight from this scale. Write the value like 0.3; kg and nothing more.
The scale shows 5; kg
